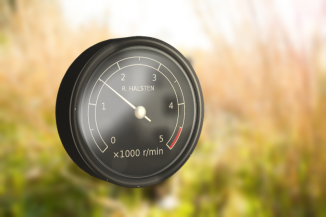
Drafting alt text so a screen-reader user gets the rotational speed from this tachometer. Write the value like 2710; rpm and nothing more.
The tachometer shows 1500; rpm
